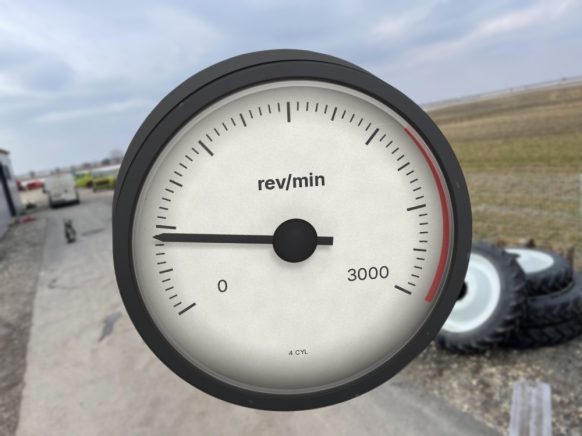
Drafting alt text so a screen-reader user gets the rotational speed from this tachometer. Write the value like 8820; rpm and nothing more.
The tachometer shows 450; rpm
